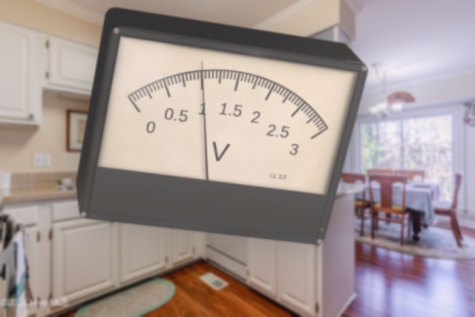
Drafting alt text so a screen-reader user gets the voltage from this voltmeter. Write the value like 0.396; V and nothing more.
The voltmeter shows 1; V
